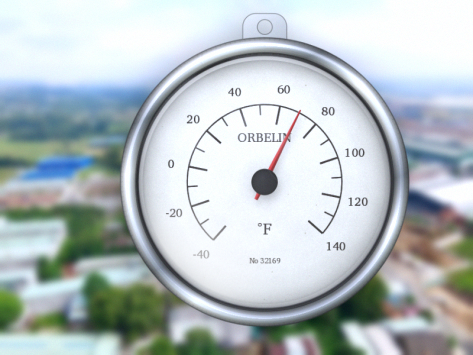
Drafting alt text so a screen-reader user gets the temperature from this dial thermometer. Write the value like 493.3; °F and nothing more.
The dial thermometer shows 70; °F
